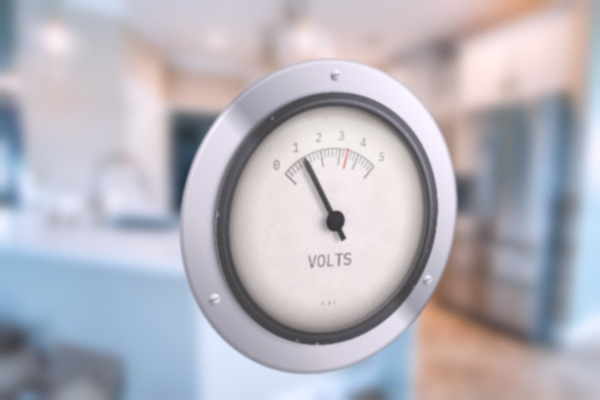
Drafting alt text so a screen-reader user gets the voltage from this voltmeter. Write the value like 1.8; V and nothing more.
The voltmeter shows 1; V
